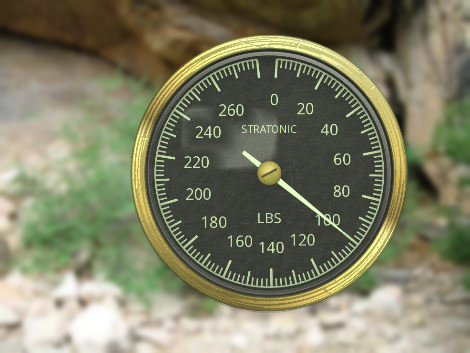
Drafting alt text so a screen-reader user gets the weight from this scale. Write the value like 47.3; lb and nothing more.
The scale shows 100; lb
